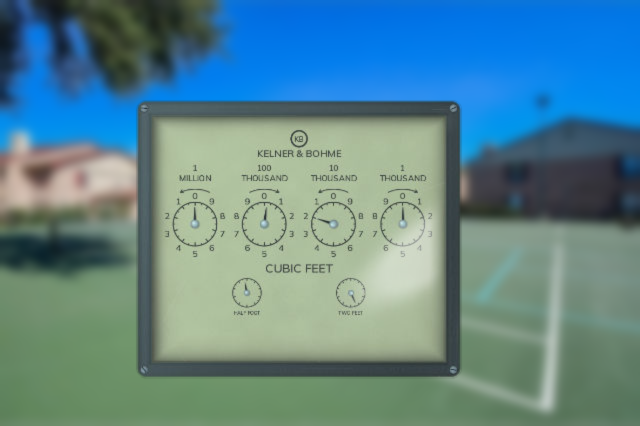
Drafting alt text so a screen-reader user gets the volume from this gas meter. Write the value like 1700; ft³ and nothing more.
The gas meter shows 2000; ft³
